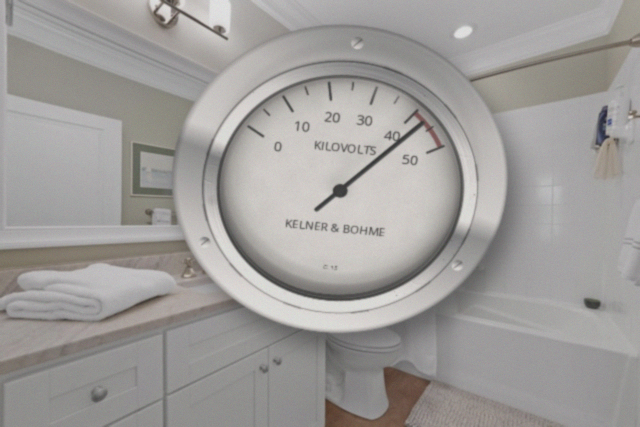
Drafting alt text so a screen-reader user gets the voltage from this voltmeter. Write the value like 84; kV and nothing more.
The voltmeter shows 42.5; kV
